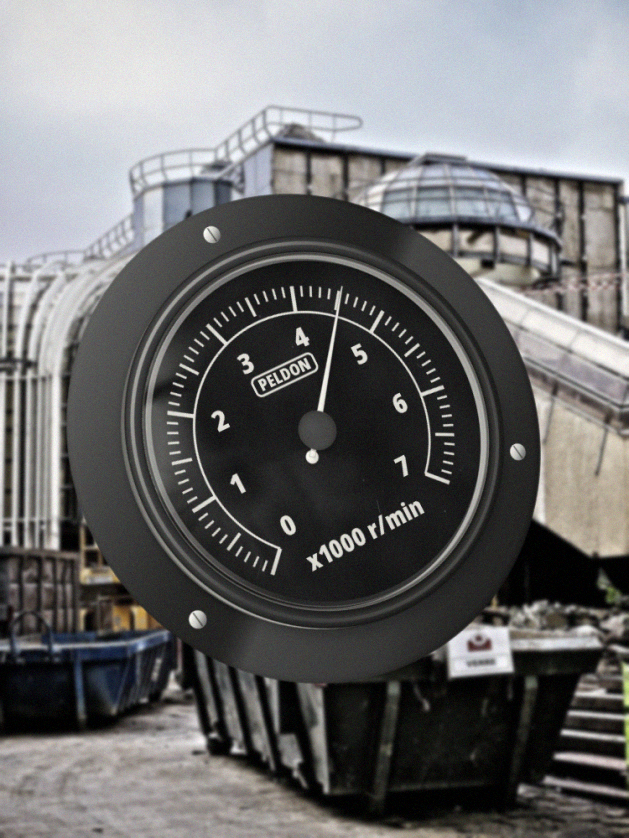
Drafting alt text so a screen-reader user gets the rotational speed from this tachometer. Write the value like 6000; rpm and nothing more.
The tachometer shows 4500; rpm
